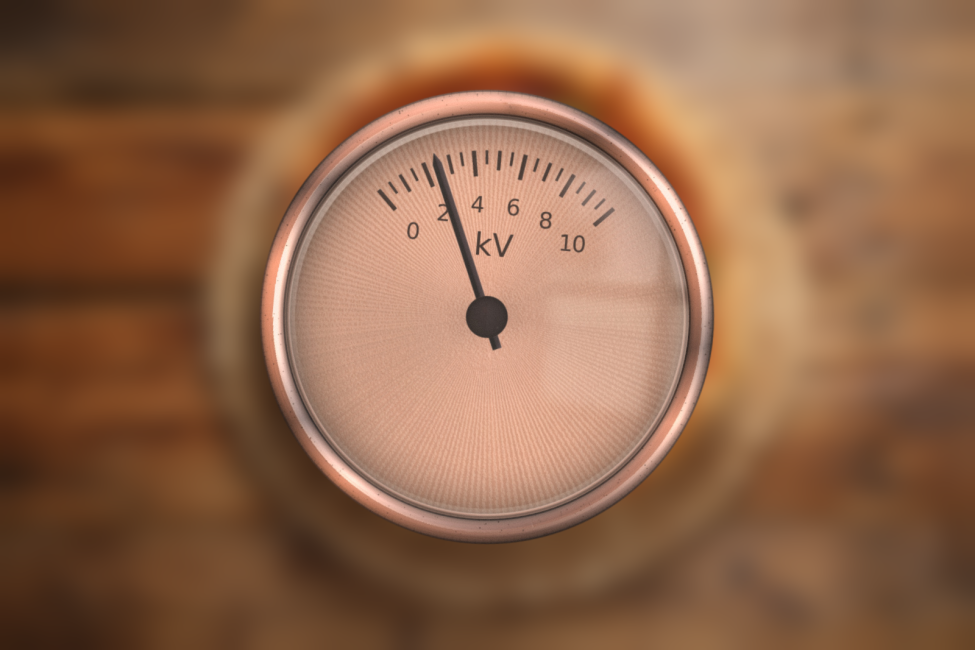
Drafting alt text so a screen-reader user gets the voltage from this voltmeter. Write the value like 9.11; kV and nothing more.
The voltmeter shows 2.5; kV
